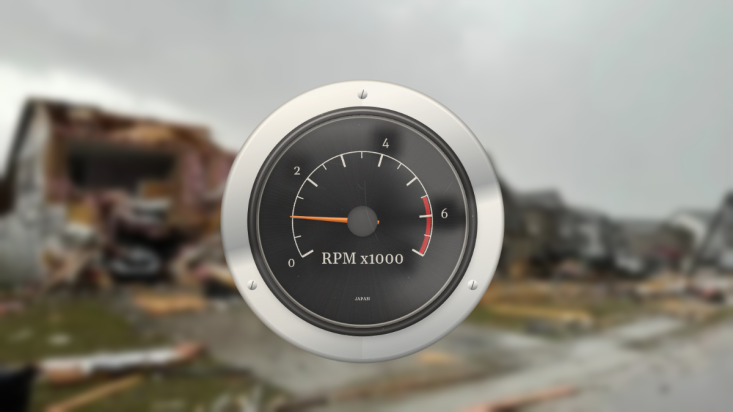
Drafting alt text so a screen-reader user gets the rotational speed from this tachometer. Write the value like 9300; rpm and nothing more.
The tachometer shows 1000; rpm
